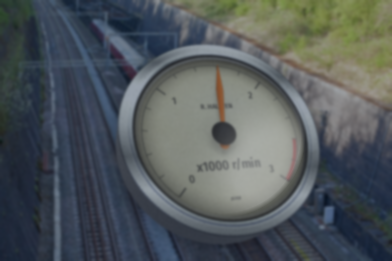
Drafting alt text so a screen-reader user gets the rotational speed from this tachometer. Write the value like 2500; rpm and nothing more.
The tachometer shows 1600; rpm
